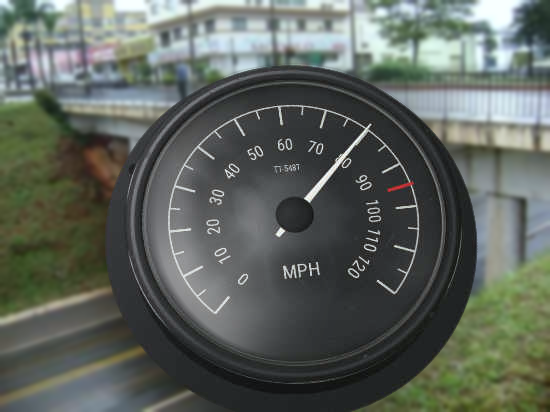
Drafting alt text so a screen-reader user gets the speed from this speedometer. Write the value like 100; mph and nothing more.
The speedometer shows 80; mph
